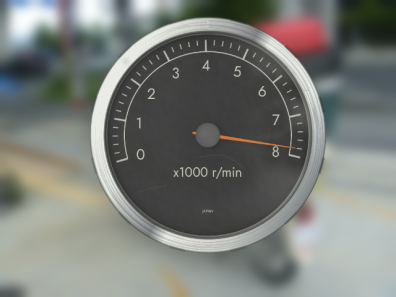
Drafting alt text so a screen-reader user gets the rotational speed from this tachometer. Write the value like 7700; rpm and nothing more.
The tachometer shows 7800; rpm
